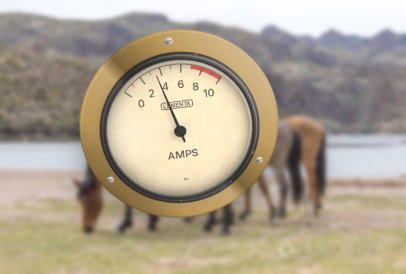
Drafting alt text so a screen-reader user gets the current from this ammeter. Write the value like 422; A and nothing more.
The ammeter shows 3.5; A
